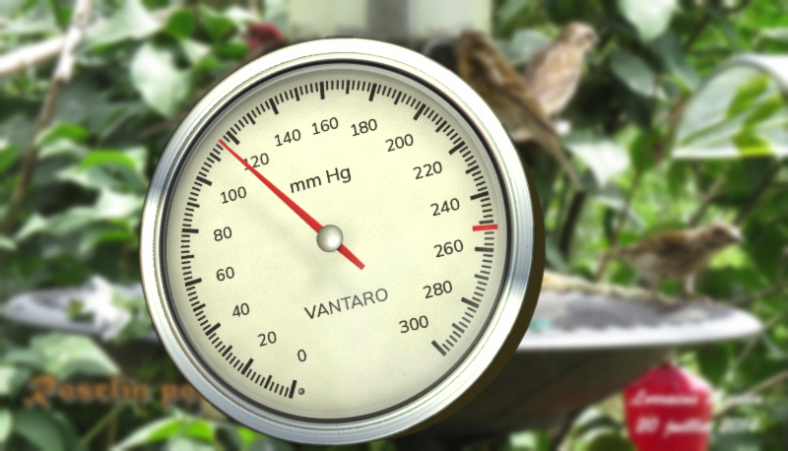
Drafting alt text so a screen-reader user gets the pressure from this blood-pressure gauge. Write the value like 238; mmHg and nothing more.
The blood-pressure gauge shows 116; mmHg
